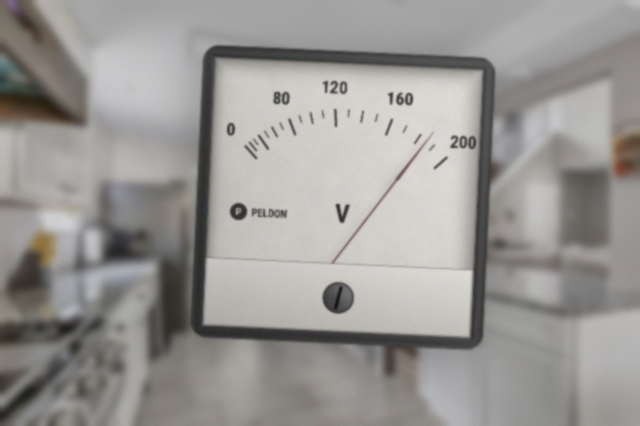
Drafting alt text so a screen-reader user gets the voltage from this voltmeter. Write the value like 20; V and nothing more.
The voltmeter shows 185; V
